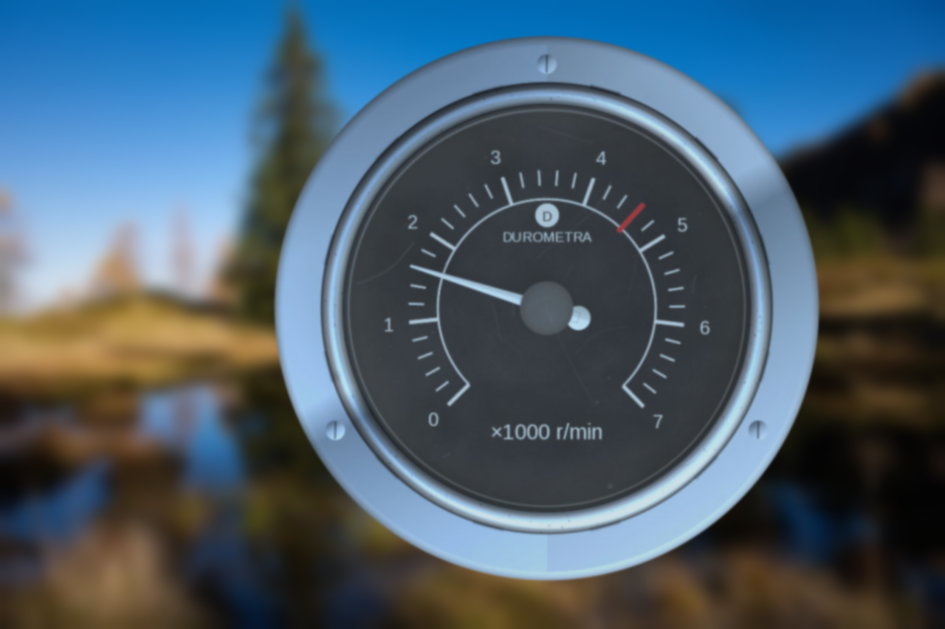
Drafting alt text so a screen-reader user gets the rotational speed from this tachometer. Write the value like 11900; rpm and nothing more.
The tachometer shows 1600; rpm
